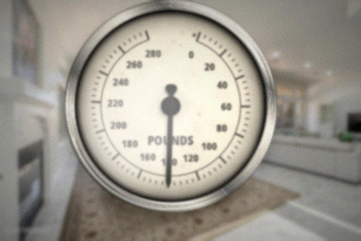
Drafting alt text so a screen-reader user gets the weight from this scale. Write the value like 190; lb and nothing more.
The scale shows 140; lb
